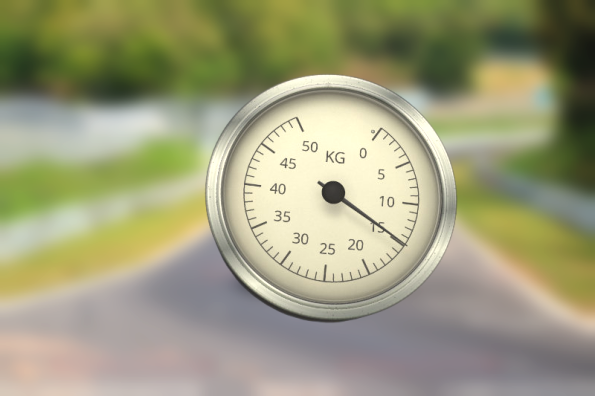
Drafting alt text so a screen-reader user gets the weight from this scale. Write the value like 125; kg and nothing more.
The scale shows 15; kg
